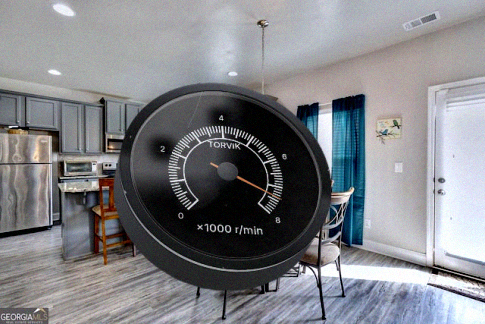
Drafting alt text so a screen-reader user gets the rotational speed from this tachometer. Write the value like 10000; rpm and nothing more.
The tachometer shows 7500; rpm
